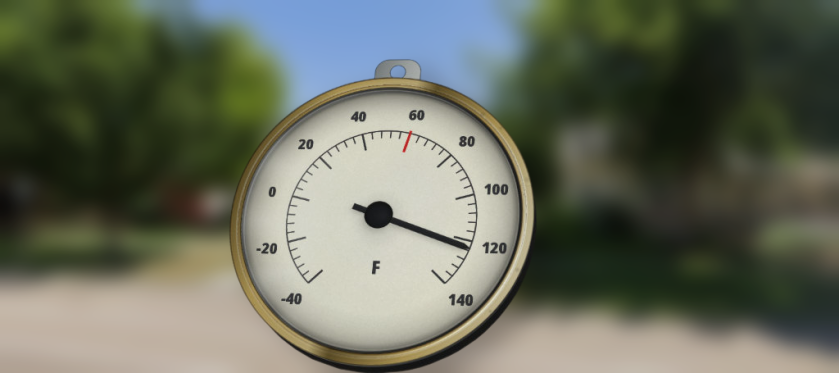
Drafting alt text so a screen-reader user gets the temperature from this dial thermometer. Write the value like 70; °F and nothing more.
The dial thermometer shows 124; °F
